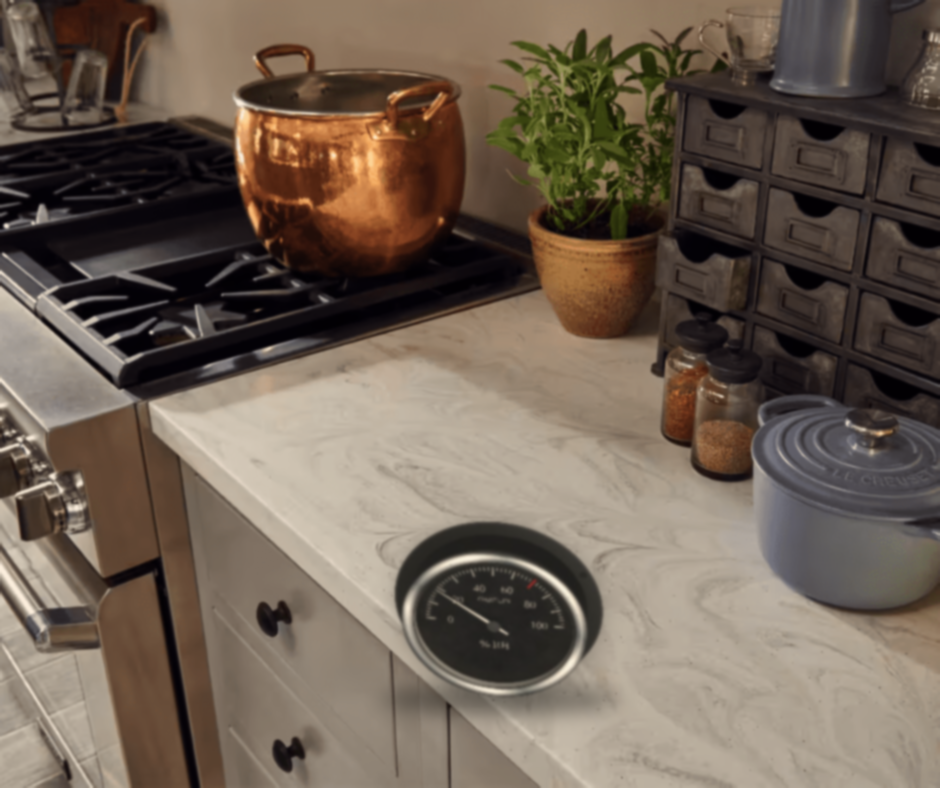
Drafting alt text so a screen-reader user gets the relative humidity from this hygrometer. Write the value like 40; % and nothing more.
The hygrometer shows 20; %
